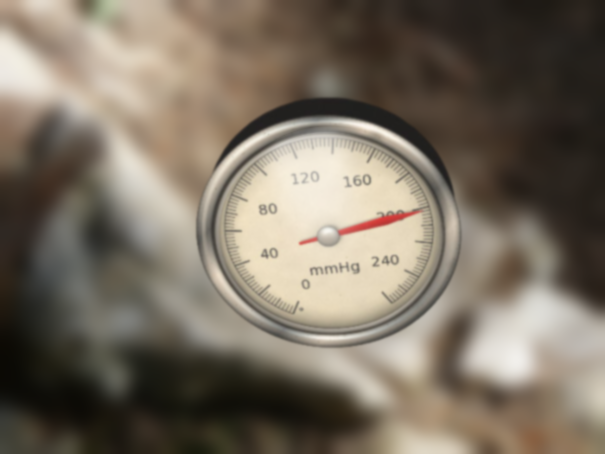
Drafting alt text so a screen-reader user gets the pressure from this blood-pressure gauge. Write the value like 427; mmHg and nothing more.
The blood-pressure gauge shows 200; mmHg
